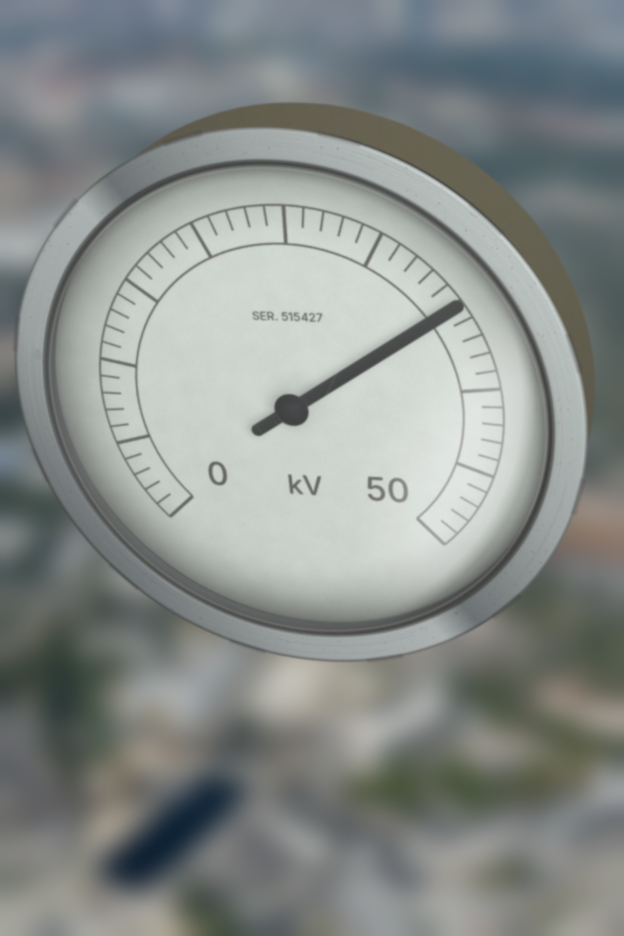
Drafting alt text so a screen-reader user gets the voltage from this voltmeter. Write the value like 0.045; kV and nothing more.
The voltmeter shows 35; kV
